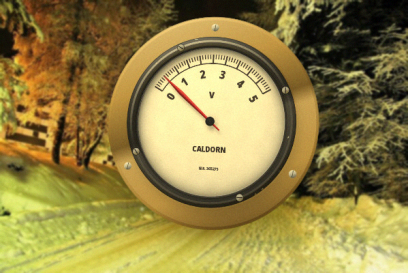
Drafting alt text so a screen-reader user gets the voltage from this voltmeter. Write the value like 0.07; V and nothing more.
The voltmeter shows 0.5; V
